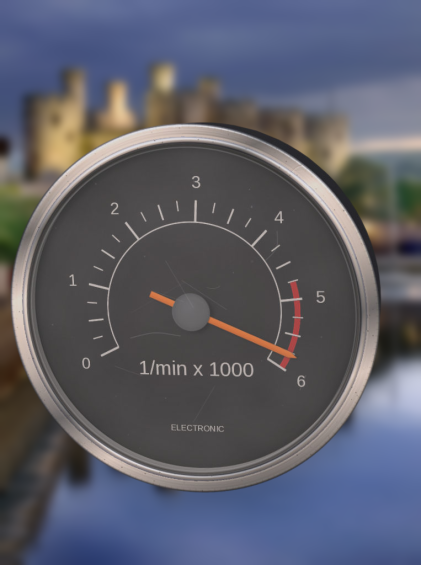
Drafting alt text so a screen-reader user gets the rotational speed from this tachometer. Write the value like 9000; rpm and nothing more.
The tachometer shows 5750; rpm
